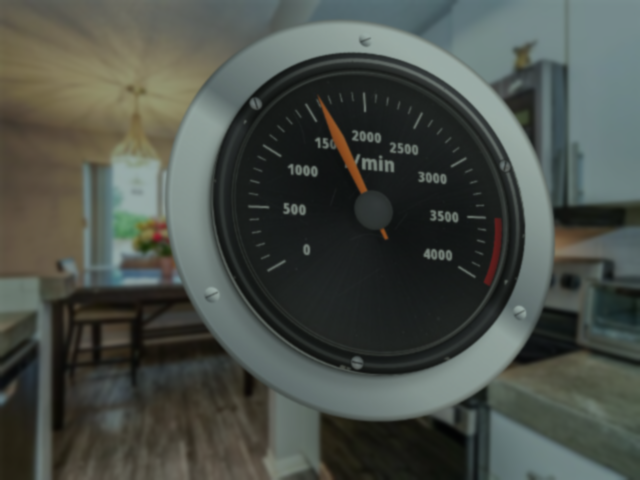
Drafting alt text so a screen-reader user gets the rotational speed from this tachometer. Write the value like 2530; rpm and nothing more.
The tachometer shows 1600; rpm
